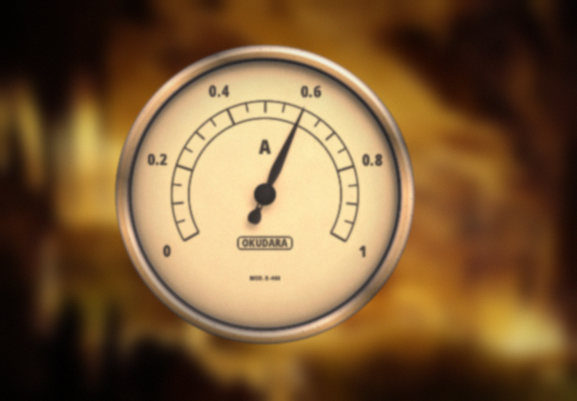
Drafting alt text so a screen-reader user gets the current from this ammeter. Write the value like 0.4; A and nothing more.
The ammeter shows 0.6; A
